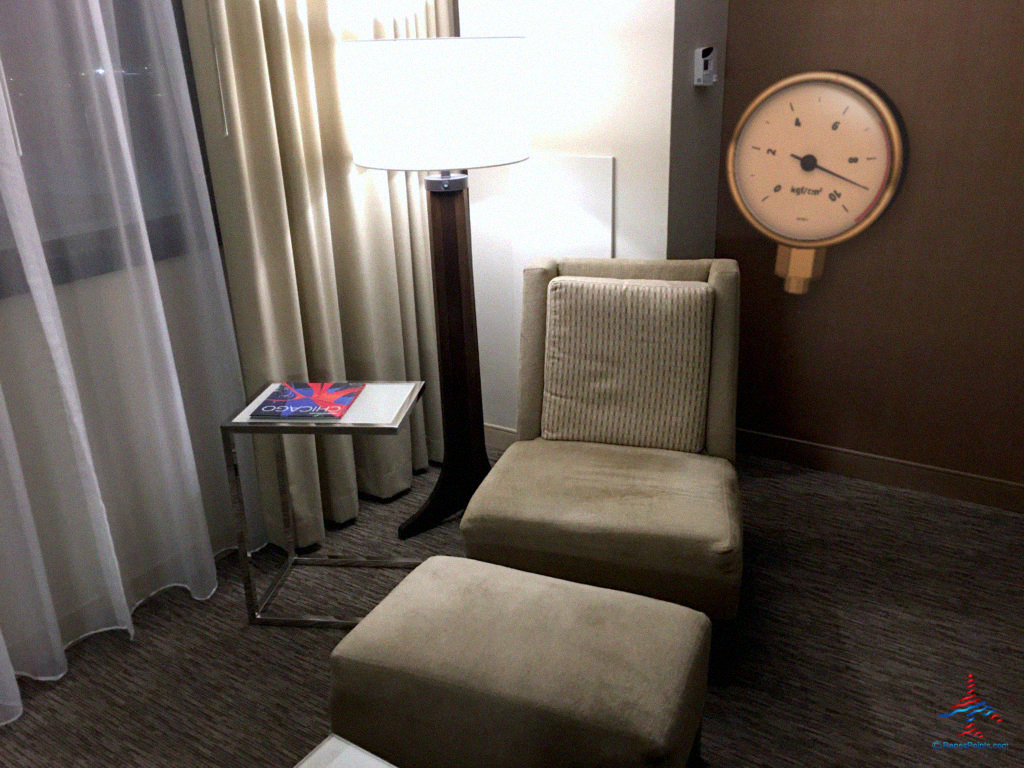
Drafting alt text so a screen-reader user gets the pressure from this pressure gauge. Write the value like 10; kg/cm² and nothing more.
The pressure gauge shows 9; kg/cm²
